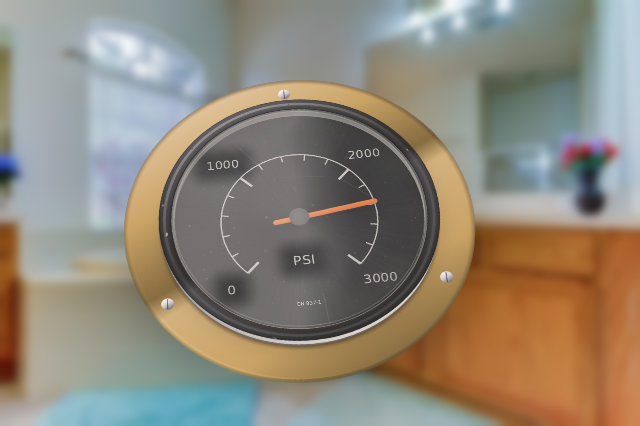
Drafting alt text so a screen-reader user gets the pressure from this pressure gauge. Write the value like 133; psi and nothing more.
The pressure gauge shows 2400; psi
